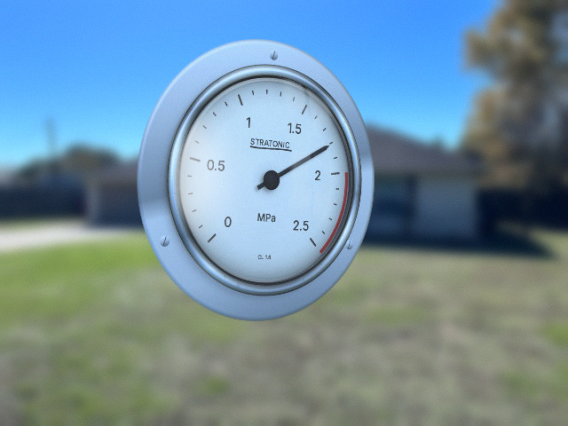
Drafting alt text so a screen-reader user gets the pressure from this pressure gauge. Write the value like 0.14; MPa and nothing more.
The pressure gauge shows 1.8; MPa
